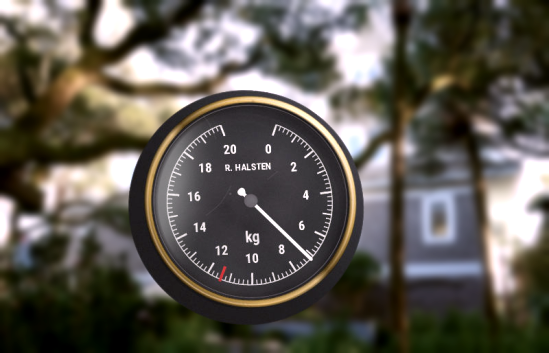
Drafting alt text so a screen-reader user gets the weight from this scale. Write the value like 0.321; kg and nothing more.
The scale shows 7.2; kg
